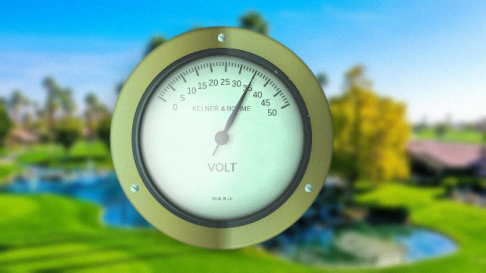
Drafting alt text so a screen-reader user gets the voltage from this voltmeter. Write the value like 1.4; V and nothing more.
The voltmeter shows 35; V
